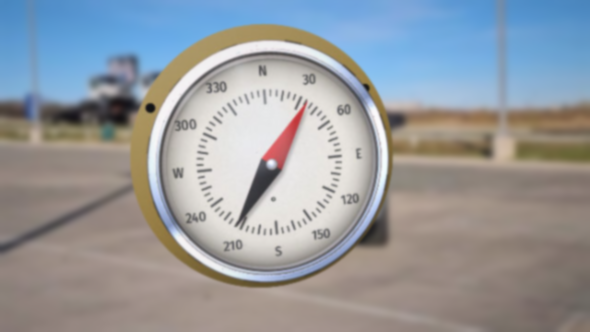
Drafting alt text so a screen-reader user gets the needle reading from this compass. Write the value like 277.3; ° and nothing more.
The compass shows 35; °
